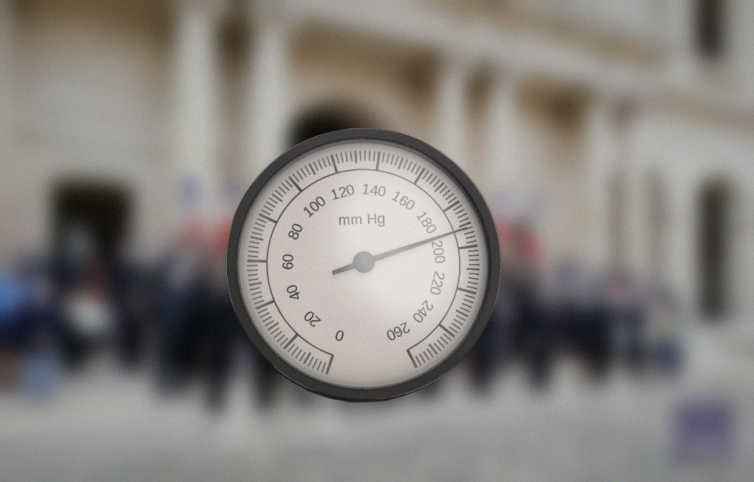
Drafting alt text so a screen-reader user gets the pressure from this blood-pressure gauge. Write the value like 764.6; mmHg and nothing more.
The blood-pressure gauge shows 192; mmHg
